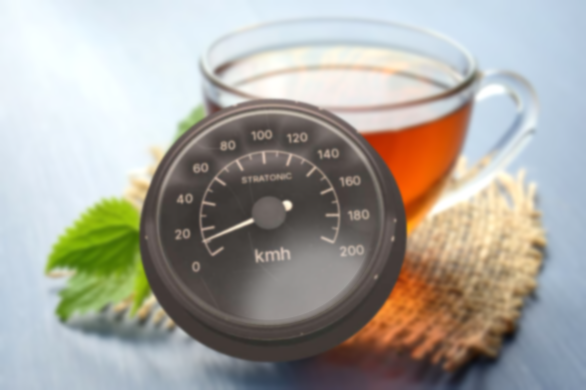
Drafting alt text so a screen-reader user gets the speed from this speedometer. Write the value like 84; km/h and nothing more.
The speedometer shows 10; km/h
